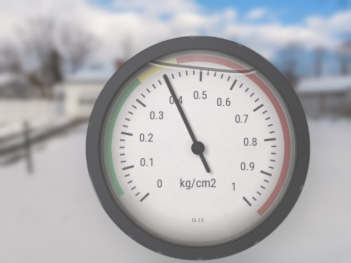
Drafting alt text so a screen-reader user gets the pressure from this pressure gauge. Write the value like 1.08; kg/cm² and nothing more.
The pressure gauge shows 0.4; kg/cm²
